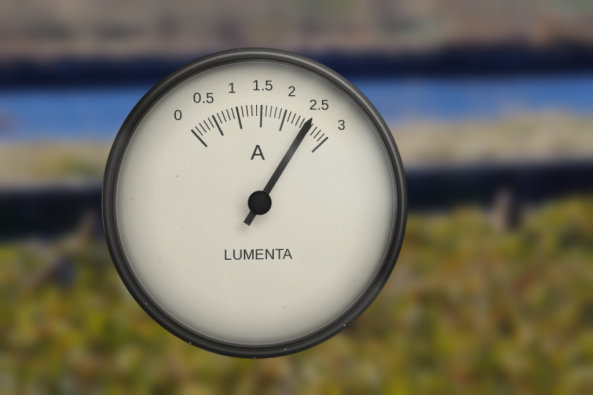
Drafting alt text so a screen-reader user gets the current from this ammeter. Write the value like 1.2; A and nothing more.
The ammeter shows 2.5; A
